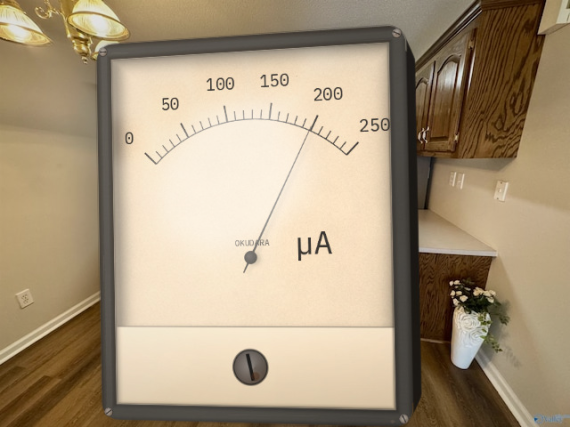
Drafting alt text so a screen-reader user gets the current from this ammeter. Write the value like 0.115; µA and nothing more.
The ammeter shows 200; µA
